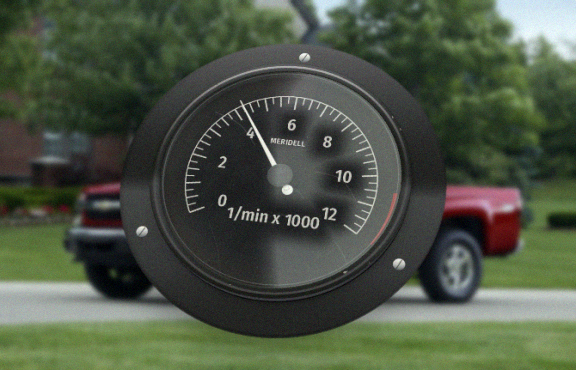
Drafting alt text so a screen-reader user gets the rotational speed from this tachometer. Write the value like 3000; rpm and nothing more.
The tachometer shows 4250; rpm
